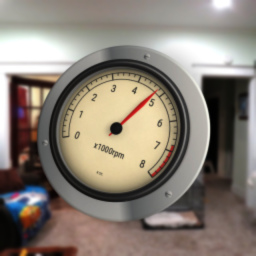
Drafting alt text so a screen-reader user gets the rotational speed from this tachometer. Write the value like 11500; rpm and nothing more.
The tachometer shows 4800; rpm
